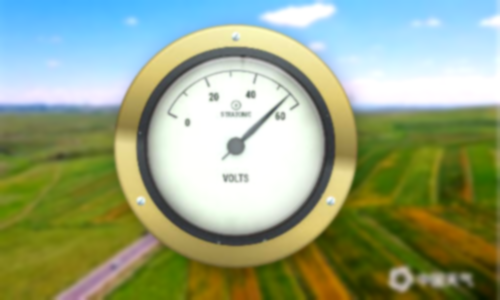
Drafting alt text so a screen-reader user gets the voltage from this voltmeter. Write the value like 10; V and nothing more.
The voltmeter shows 55; V
